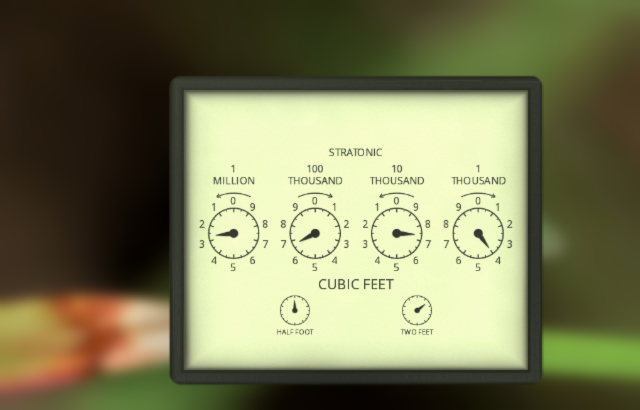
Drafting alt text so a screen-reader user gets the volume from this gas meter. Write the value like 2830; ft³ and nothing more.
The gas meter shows 267400; ft³
